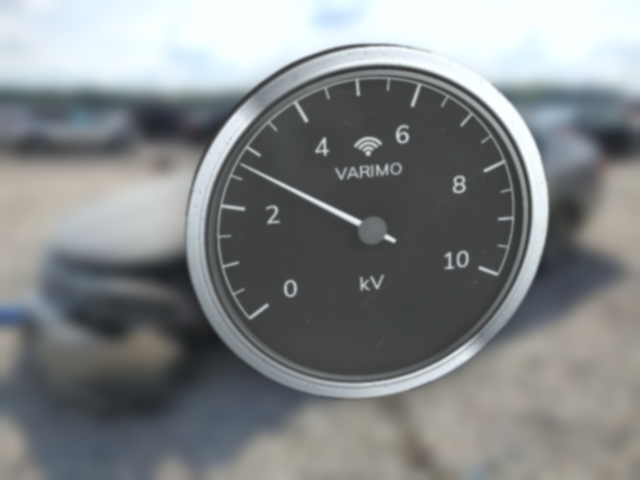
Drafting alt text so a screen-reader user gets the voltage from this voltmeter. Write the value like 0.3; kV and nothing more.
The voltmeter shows 2.75; kV
